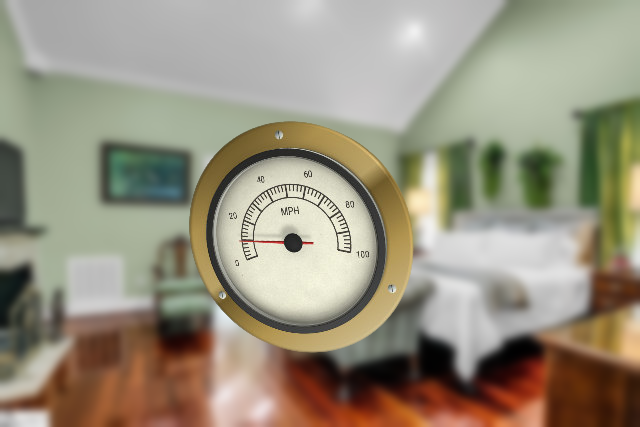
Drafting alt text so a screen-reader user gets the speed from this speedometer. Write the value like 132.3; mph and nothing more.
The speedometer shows 10; mph
